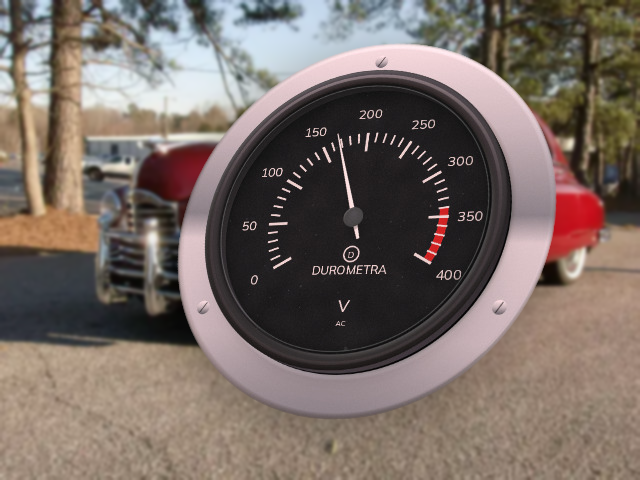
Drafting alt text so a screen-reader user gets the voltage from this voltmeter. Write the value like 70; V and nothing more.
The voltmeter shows 170; V
